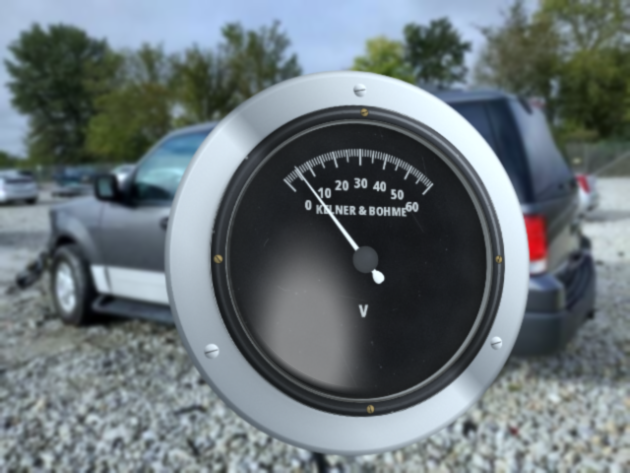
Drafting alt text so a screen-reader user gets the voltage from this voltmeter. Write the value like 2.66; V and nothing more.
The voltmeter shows 5; V
